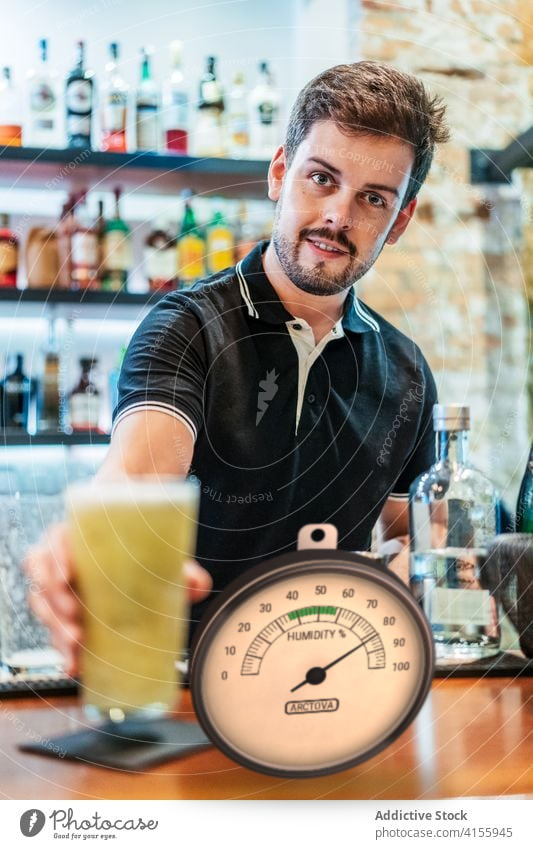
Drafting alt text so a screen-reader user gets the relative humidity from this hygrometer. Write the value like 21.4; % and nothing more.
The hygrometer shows 80; %
